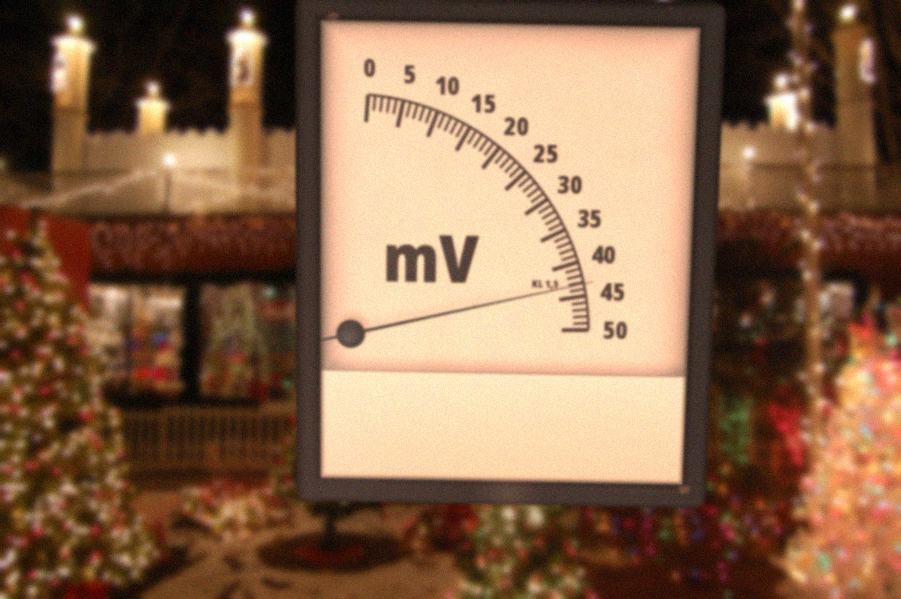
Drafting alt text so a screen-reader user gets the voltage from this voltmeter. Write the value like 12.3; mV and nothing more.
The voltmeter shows 43; mV
